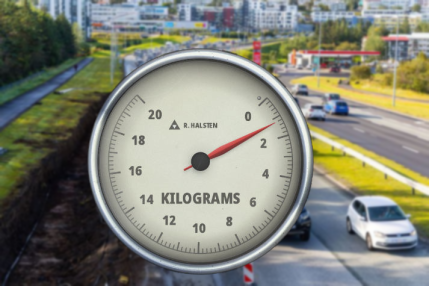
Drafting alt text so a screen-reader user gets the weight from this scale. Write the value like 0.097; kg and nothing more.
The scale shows 1.2; kg
